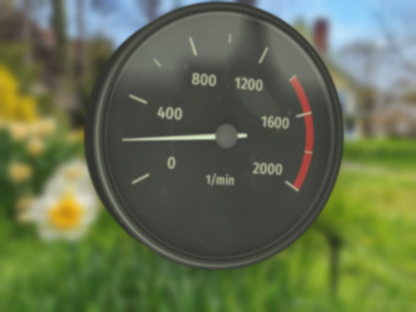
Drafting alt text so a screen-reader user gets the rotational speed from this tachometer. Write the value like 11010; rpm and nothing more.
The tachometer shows 200; rpm
